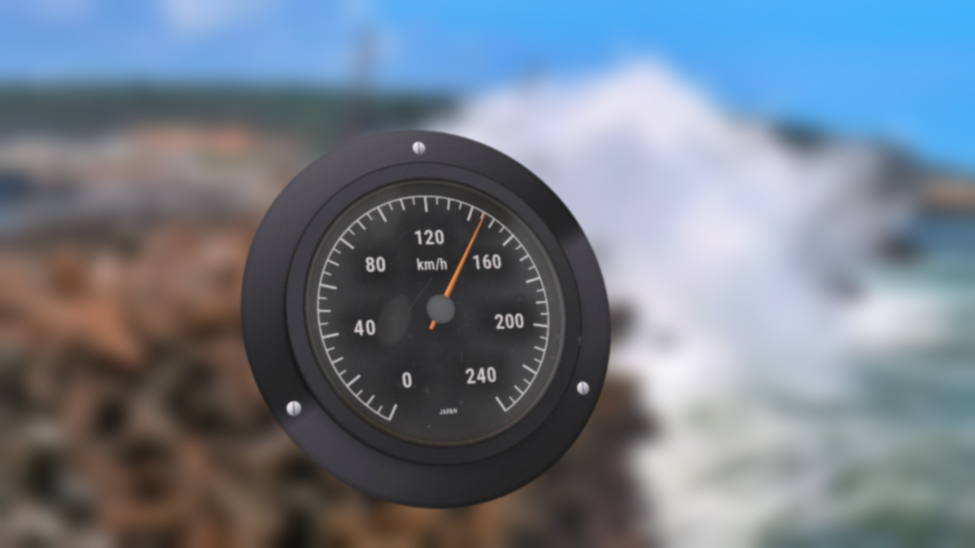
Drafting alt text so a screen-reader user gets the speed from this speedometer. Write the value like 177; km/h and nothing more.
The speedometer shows 145; km/h
